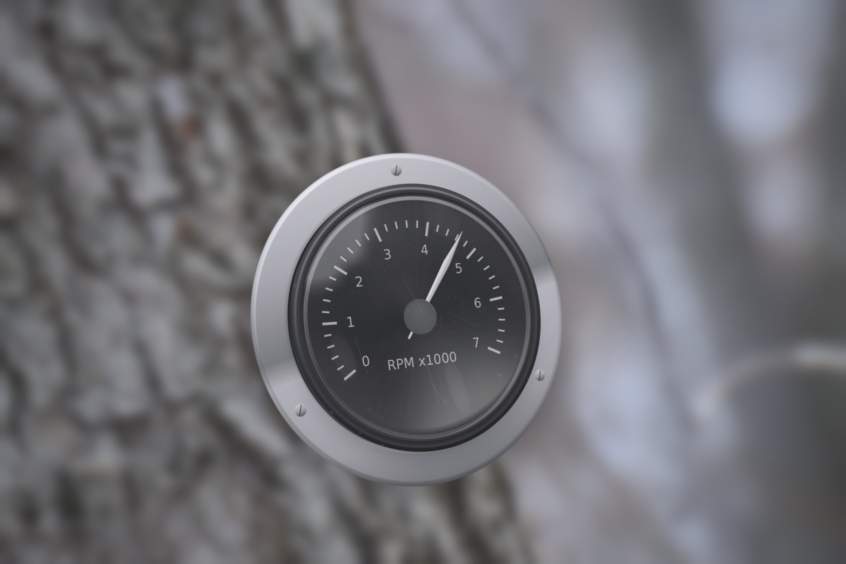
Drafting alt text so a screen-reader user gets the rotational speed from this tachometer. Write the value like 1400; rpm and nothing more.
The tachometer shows 4600; rpm
